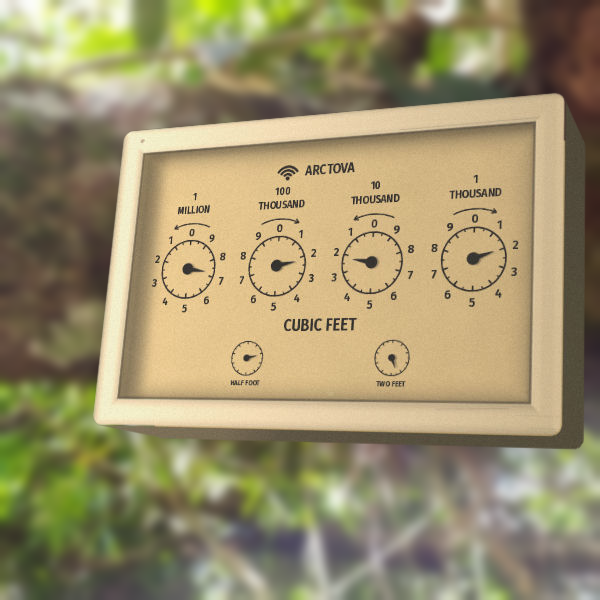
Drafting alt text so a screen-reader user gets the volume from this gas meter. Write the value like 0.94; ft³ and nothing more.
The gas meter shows 722200; ft³
